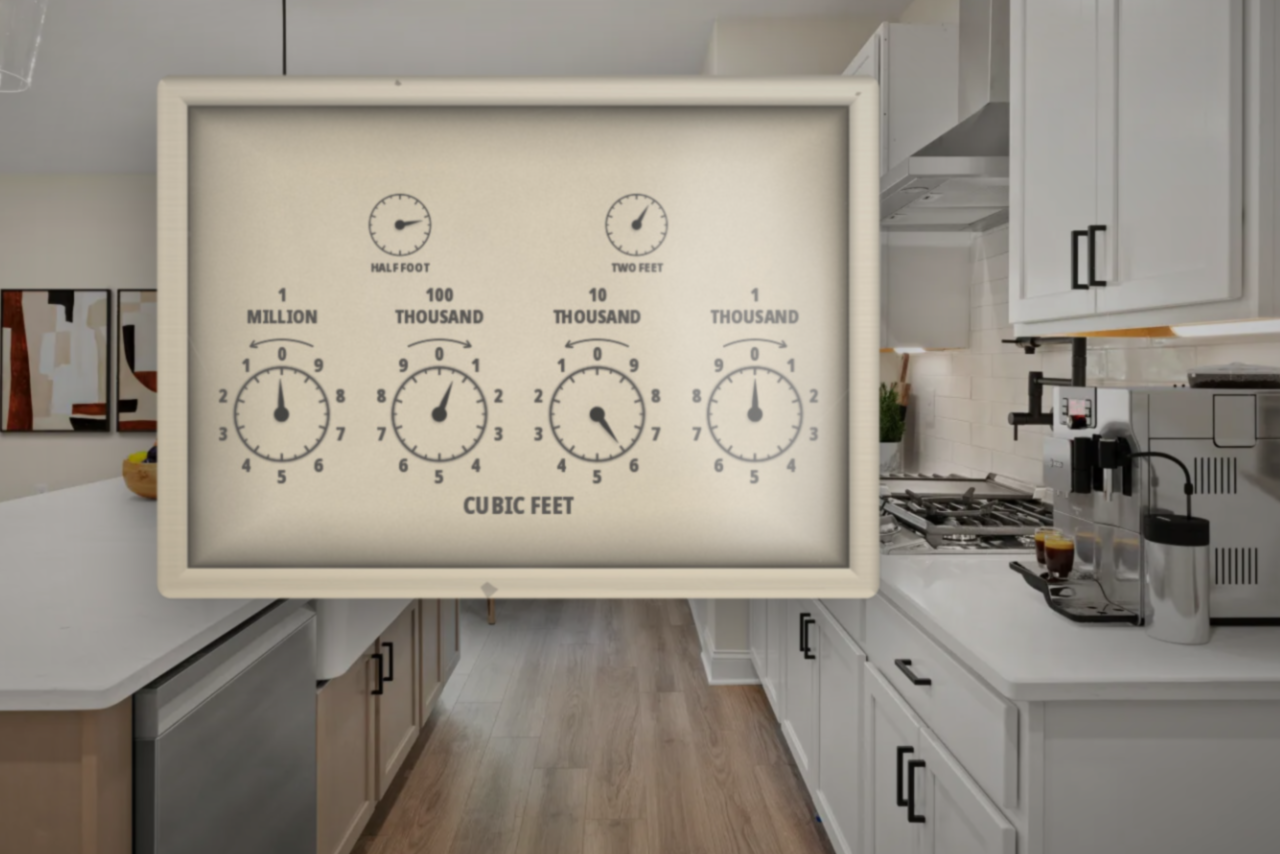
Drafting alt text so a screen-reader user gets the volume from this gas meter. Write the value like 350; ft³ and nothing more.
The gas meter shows 6000; ft³
